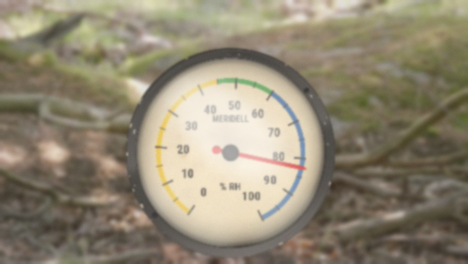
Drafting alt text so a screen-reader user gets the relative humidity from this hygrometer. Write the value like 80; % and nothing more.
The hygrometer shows 82.5; %
